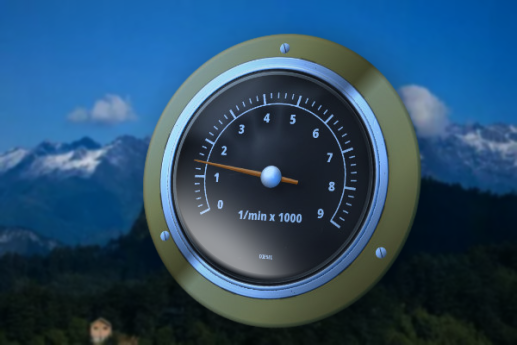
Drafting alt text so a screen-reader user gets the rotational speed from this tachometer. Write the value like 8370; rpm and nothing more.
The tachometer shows 1400; rpm
